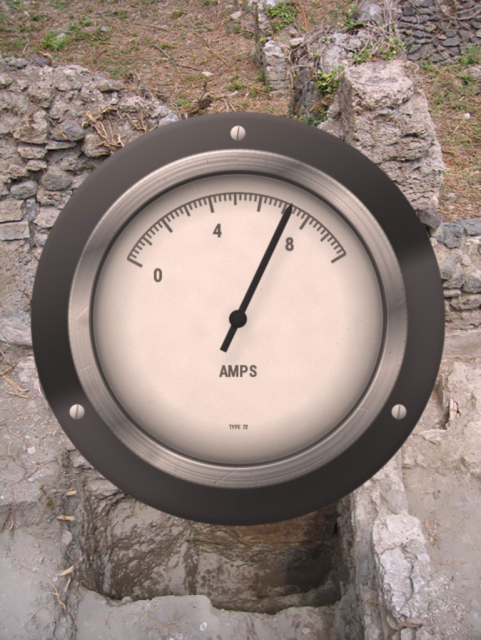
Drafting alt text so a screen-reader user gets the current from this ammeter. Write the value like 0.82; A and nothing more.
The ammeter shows 7.2; A
